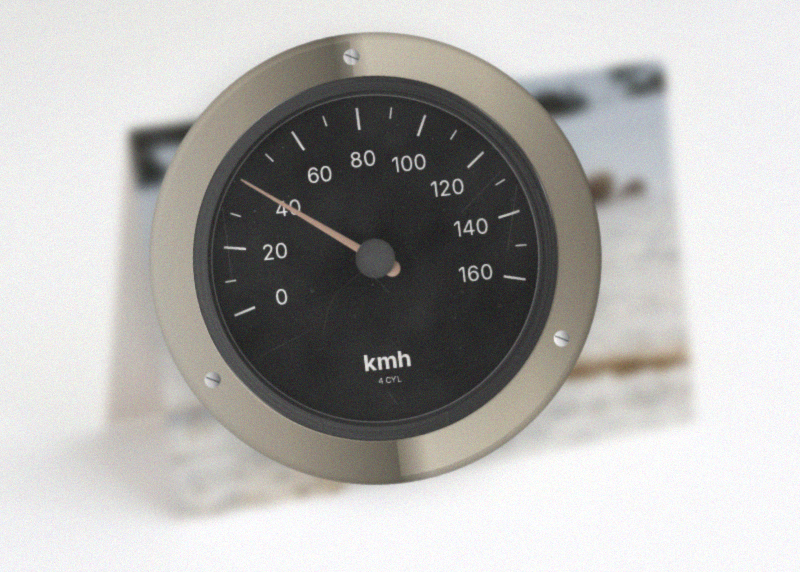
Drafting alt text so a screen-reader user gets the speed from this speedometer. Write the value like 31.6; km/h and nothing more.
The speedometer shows 40; km/h
